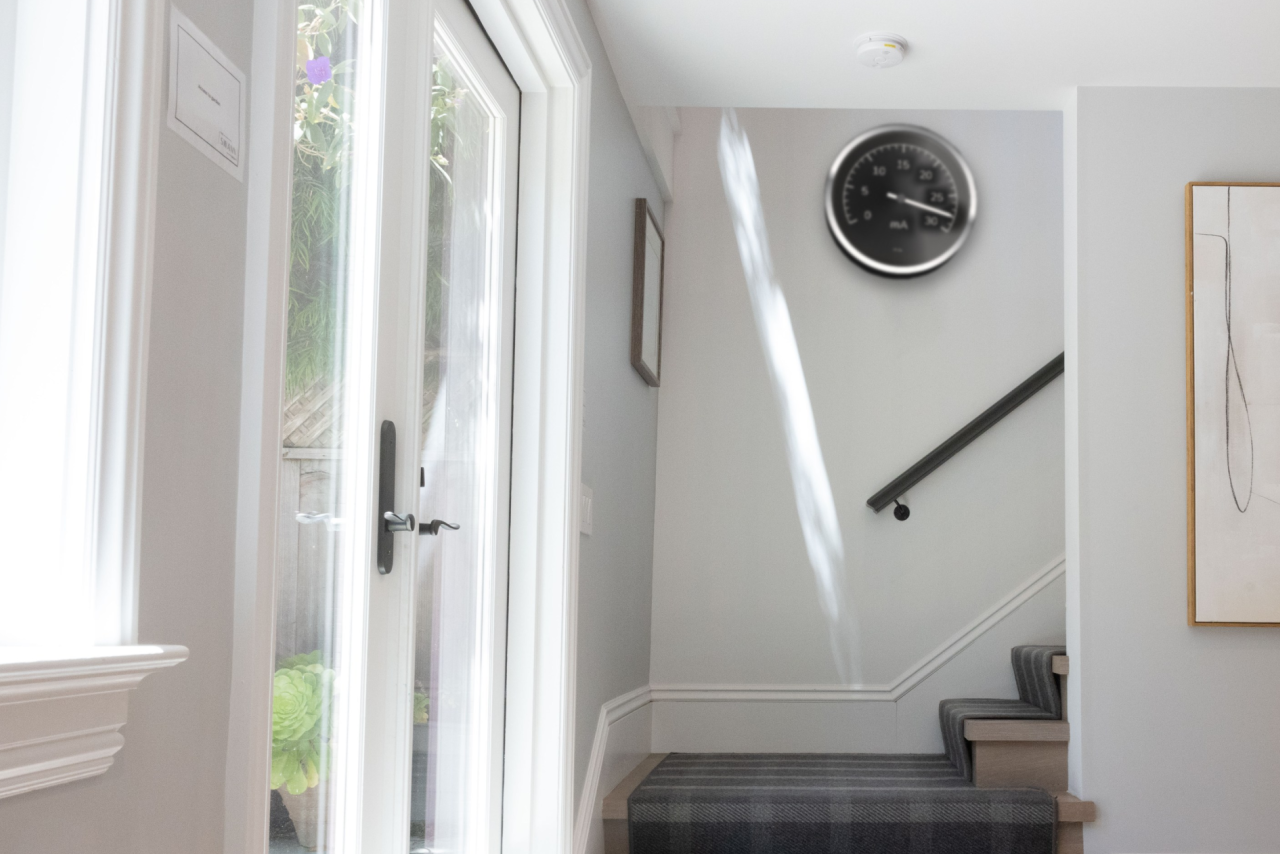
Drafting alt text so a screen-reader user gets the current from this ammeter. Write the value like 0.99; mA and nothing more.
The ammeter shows 28; mA
